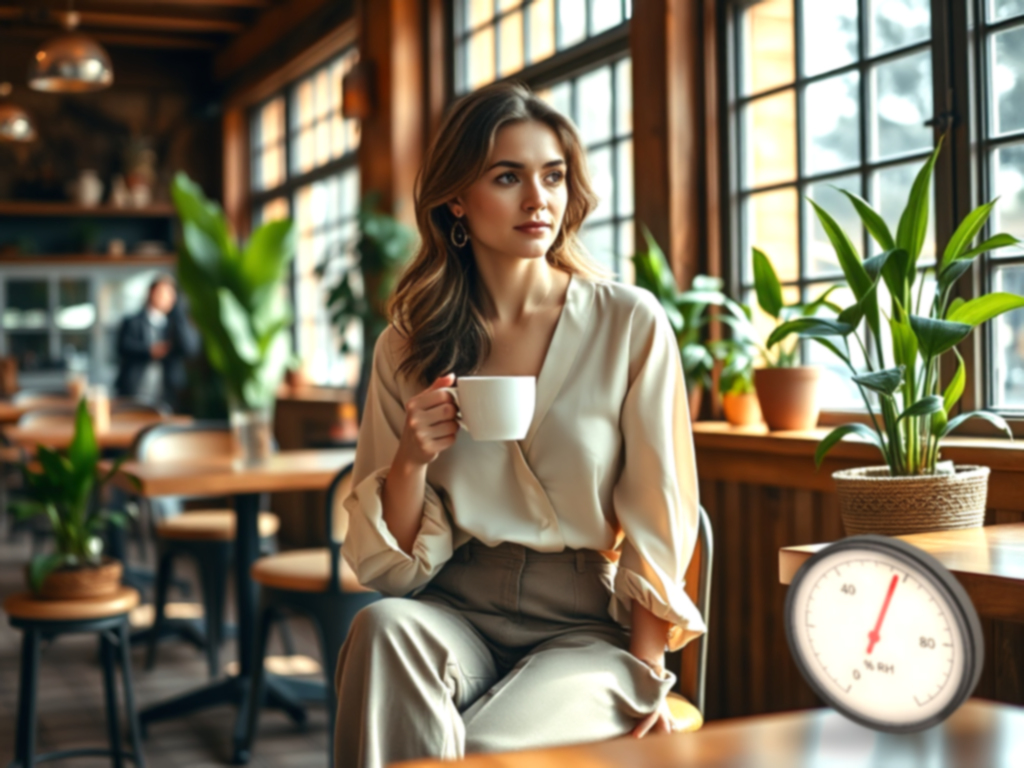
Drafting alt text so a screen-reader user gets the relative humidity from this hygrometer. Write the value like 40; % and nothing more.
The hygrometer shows 58; %
